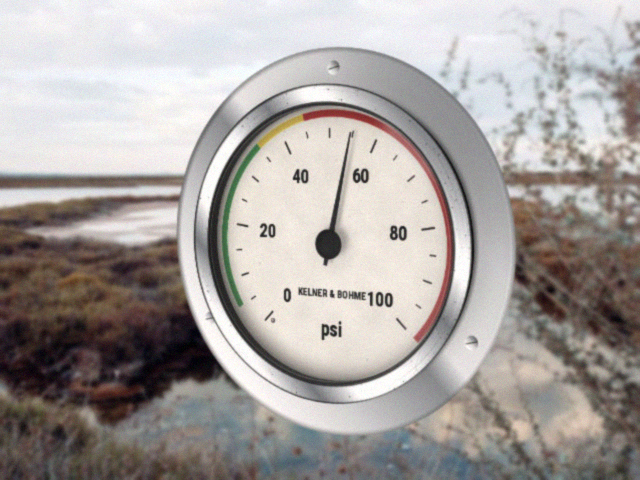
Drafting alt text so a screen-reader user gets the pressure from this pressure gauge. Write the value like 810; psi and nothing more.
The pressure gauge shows 55; psi
